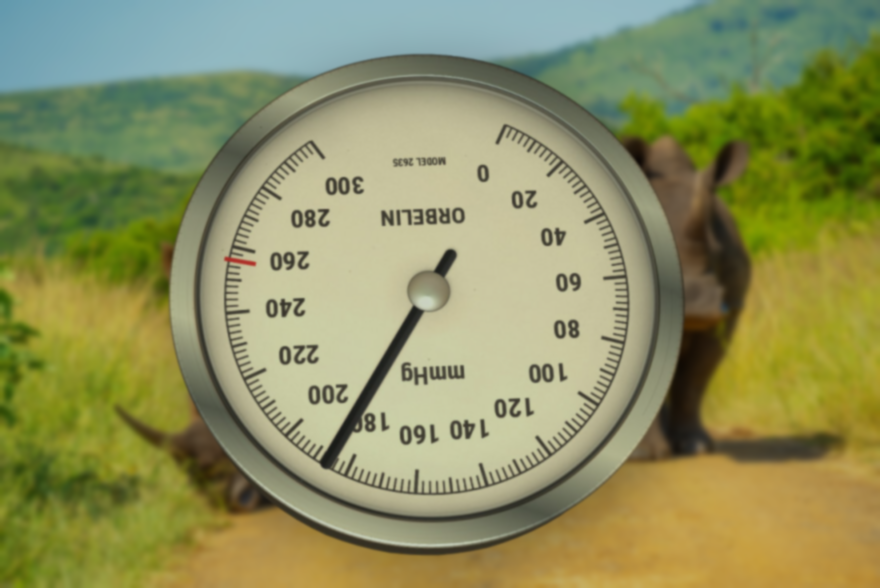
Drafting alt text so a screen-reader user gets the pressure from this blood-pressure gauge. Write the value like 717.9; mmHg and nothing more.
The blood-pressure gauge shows 186; mmHg
